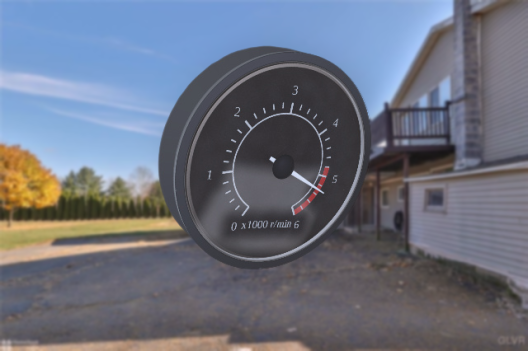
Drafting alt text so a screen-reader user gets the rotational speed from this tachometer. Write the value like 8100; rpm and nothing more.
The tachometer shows 5300; rpm
